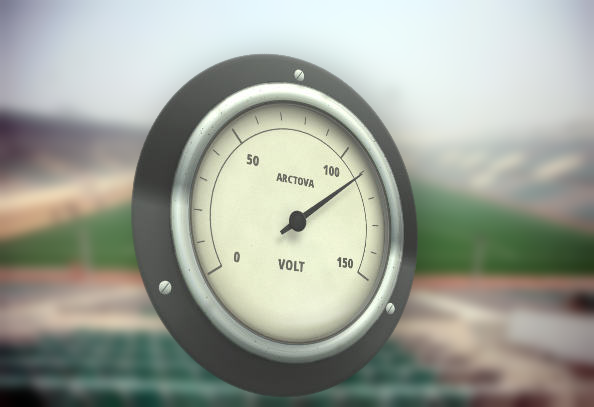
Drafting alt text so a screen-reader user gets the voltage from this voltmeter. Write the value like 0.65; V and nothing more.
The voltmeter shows 110; V
